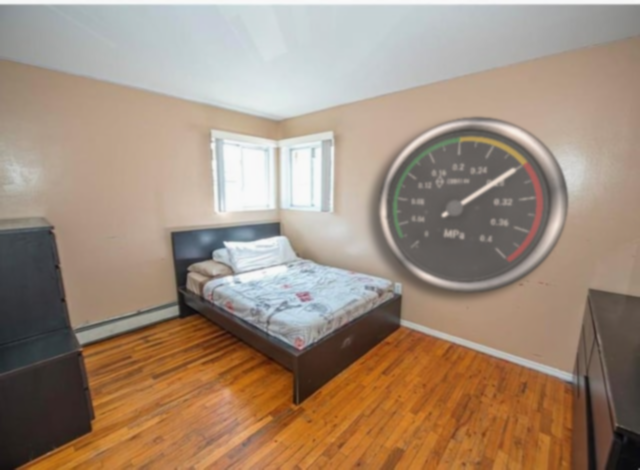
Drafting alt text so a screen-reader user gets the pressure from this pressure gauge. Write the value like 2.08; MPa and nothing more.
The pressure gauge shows 0.28; MPa
